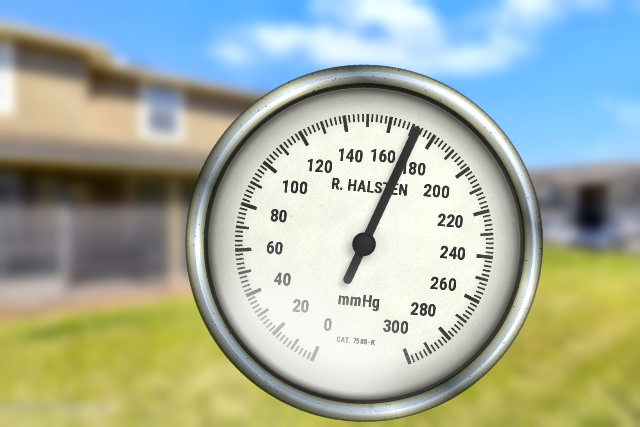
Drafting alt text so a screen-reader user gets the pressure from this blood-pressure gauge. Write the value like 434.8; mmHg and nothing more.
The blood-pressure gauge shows 172; mmHg
